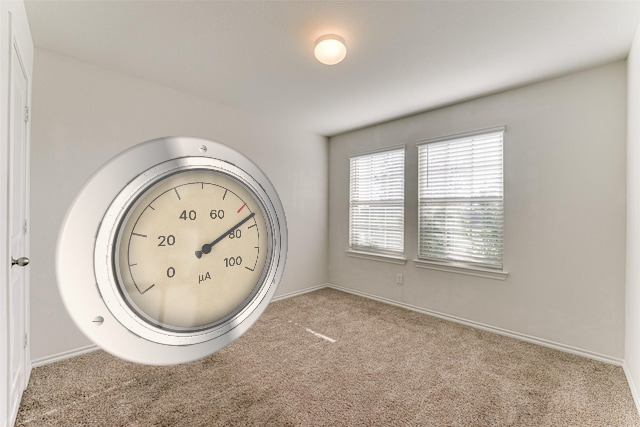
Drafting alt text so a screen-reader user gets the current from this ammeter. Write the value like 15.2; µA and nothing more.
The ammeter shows 75; µA
